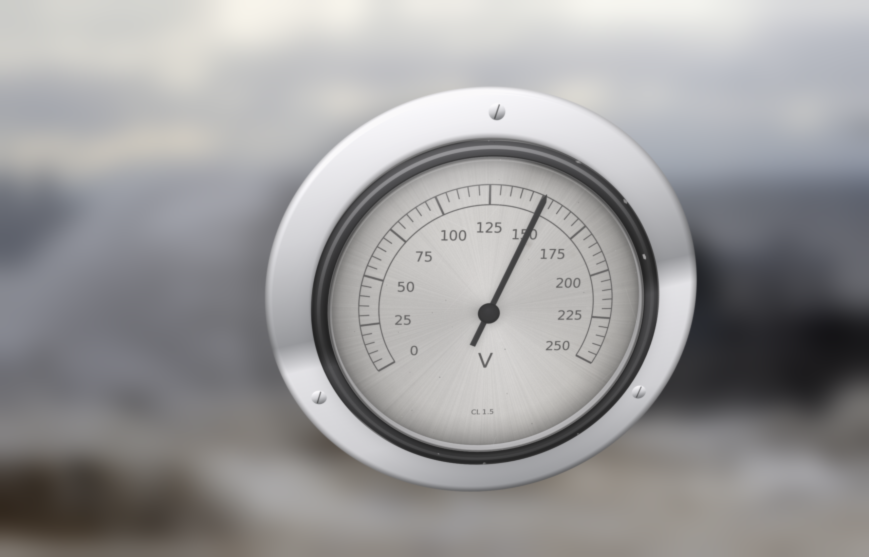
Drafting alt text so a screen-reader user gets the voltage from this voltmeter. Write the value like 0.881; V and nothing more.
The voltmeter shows 150; V
